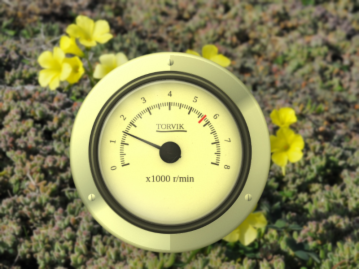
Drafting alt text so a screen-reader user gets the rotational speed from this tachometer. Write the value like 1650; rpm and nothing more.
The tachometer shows 1500; rpm
